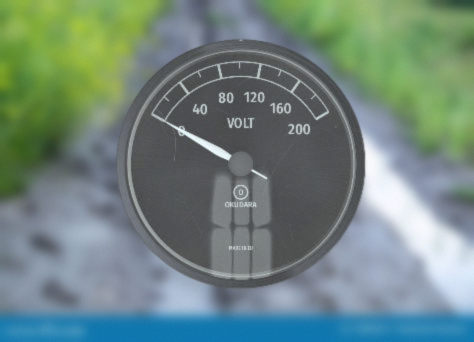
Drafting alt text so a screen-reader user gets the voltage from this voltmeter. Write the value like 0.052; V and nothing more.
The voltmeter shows 0; V
